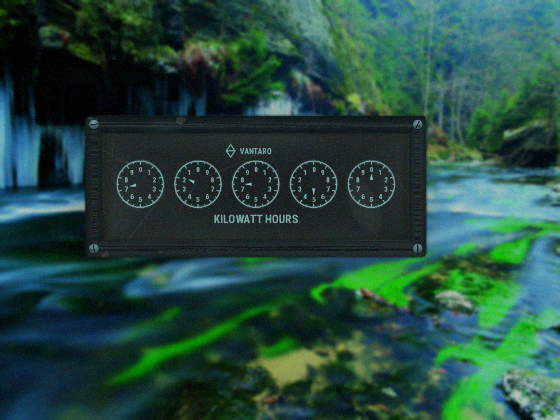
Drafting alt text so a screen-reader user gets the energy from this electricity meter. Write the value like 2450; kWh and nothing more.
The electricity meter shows 71750; kWh
